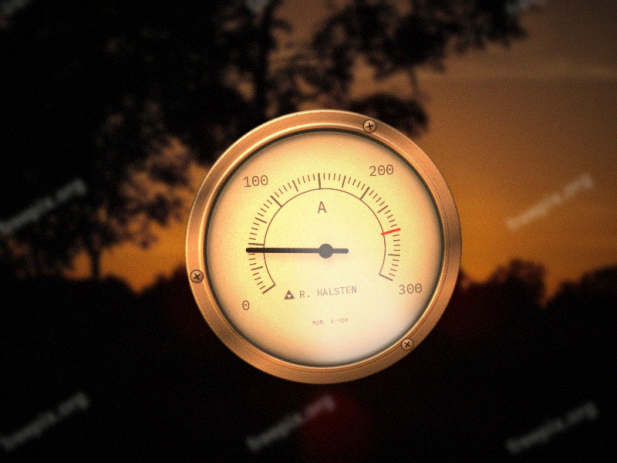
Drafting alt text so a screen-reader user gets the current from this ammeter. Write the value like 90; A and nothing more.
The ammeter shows 45; A
